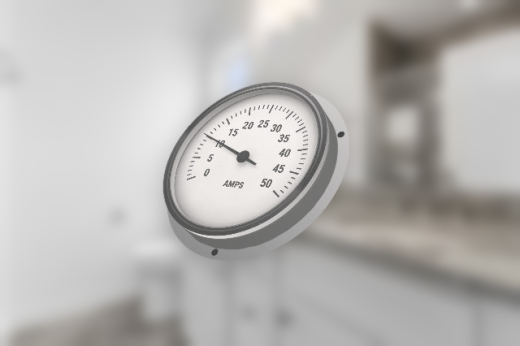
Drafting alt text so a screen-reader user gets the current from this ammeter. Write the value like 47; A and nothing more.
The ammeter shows 10; A
